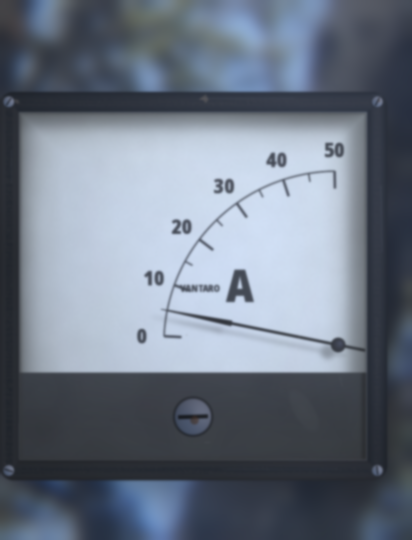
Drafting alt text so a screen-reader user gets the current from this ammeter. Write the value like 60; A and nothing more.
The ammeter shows 5; A
